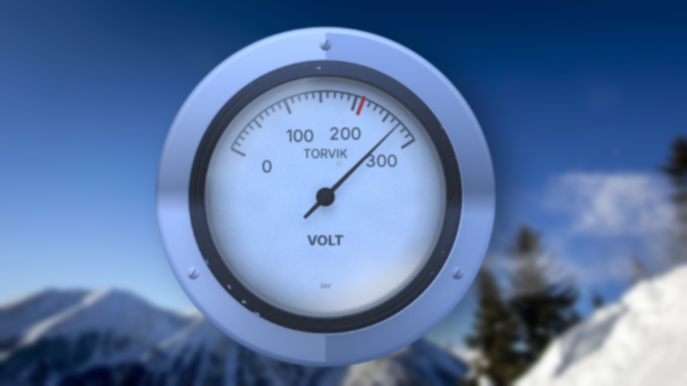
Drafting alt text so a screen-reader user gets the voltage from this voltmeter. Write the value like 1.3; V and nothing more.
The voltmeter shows 270; V
